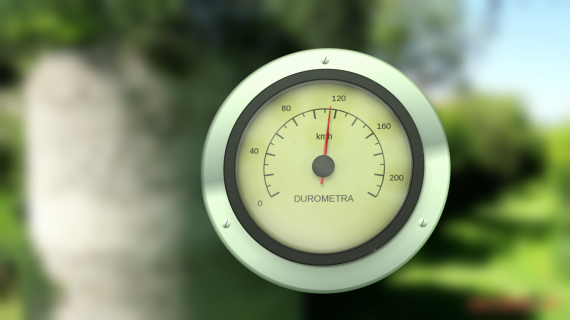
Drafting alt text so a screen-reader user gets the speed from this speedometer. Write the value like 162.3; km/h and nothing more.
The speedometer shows 115; km/h
